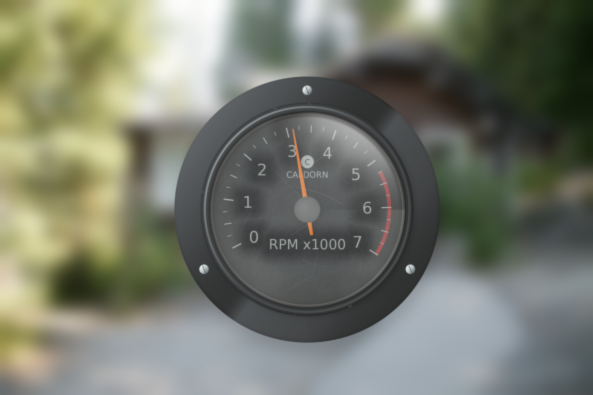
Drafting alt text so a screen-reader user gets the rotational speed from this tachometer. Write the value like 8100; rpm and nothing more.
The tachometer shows 3125; rpm
